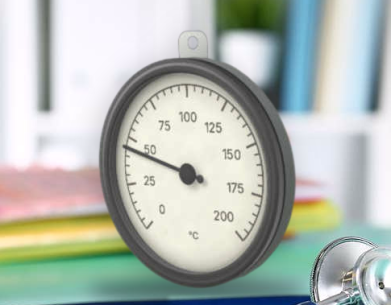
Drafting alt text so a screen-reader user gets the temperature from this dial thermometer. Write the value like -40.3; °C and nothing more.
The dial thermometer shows 45; °C
